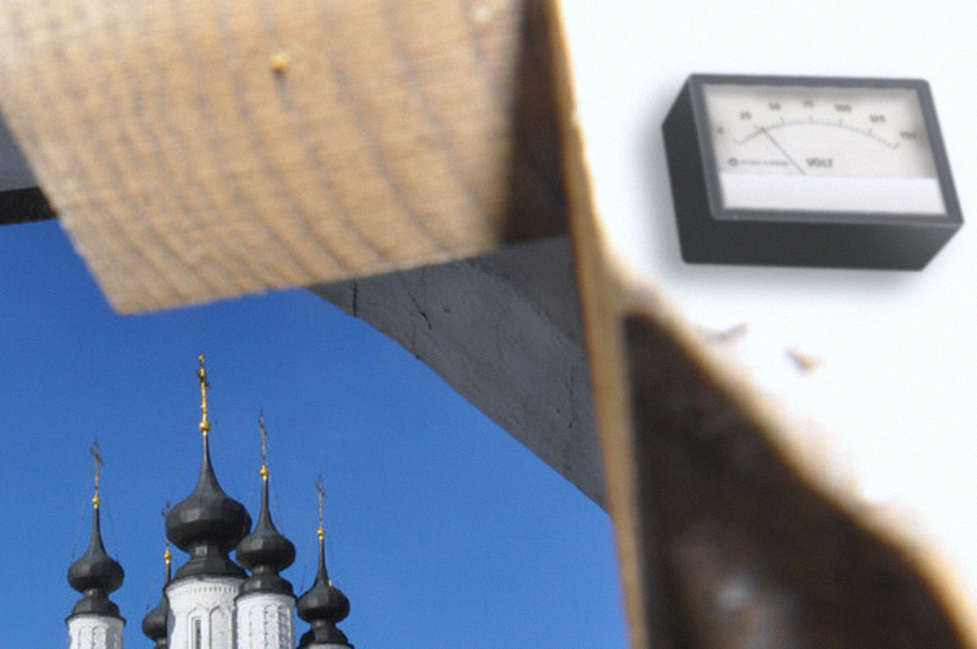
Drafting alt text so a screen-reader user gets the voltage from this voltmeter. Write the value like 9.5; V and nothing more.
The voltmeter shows 25; V
